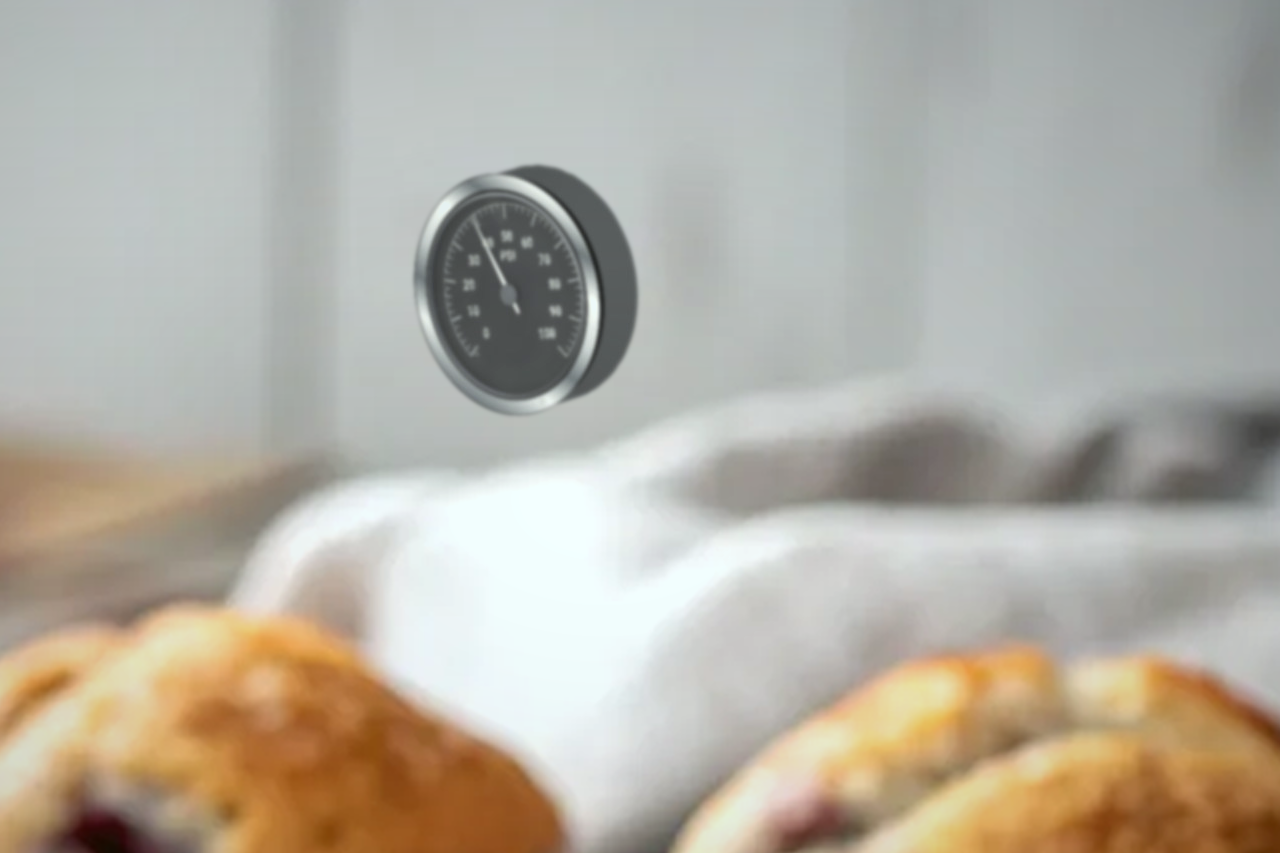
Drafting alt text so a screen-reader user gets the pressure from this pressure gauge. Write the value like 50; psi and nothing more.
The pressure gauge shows 40; psi
